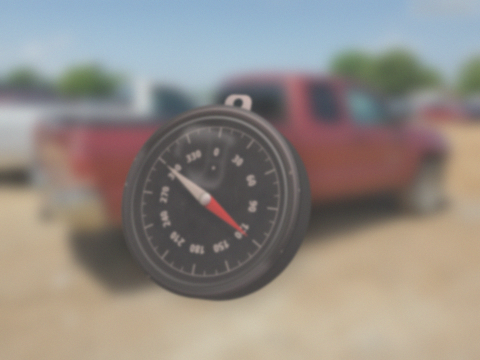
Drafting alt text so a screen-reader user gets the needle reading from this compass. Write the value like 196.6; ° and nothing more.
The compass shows 120; °
